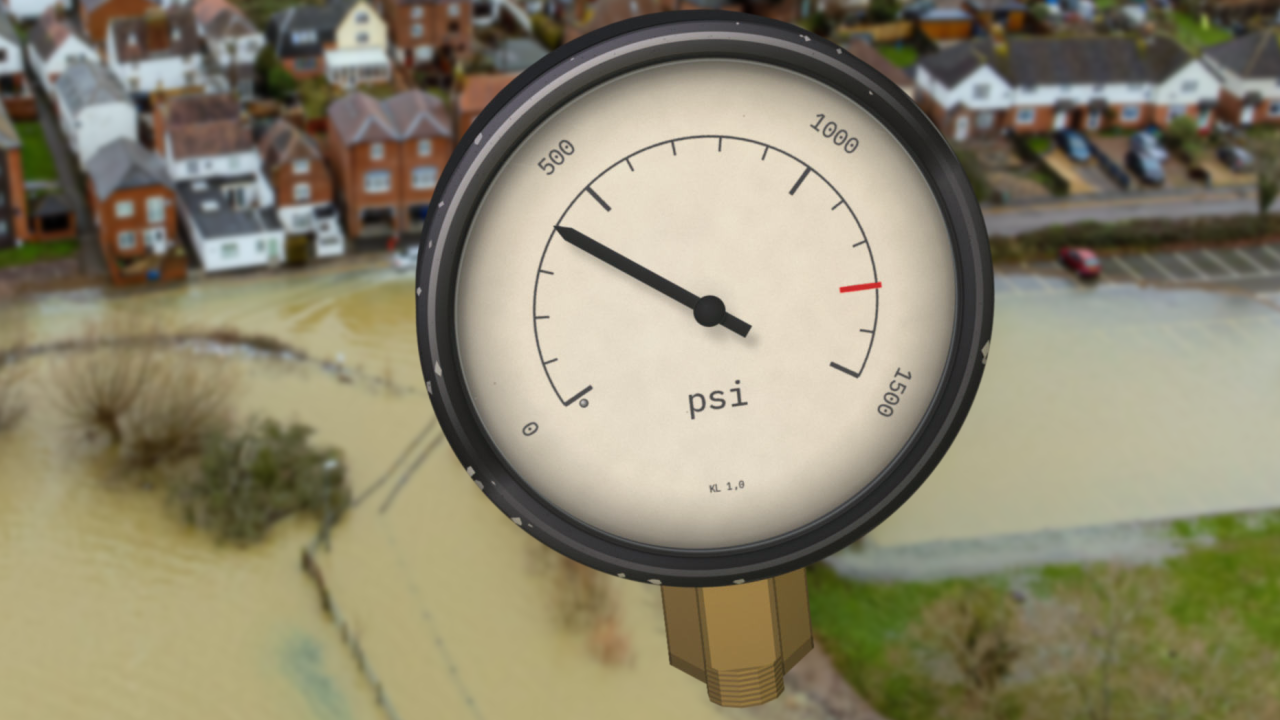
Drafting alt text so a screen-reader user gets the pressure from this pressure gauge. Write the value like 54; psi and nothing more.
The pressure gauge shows 400; psi
